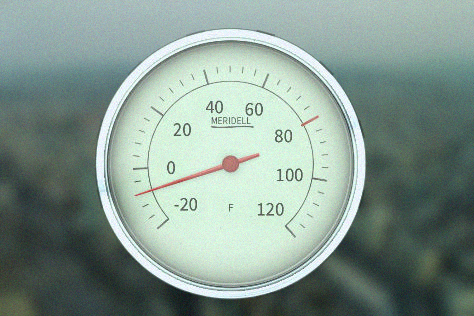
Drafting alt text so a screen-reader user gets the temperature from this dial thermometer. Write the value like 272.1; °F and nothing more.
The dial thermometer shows -8; °F
